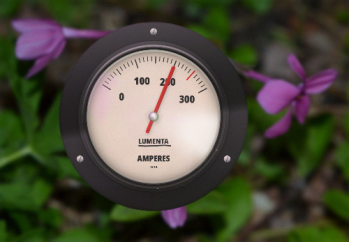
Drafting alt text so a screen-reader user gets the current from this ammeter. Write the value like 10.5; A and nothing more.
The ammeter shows 200; A
